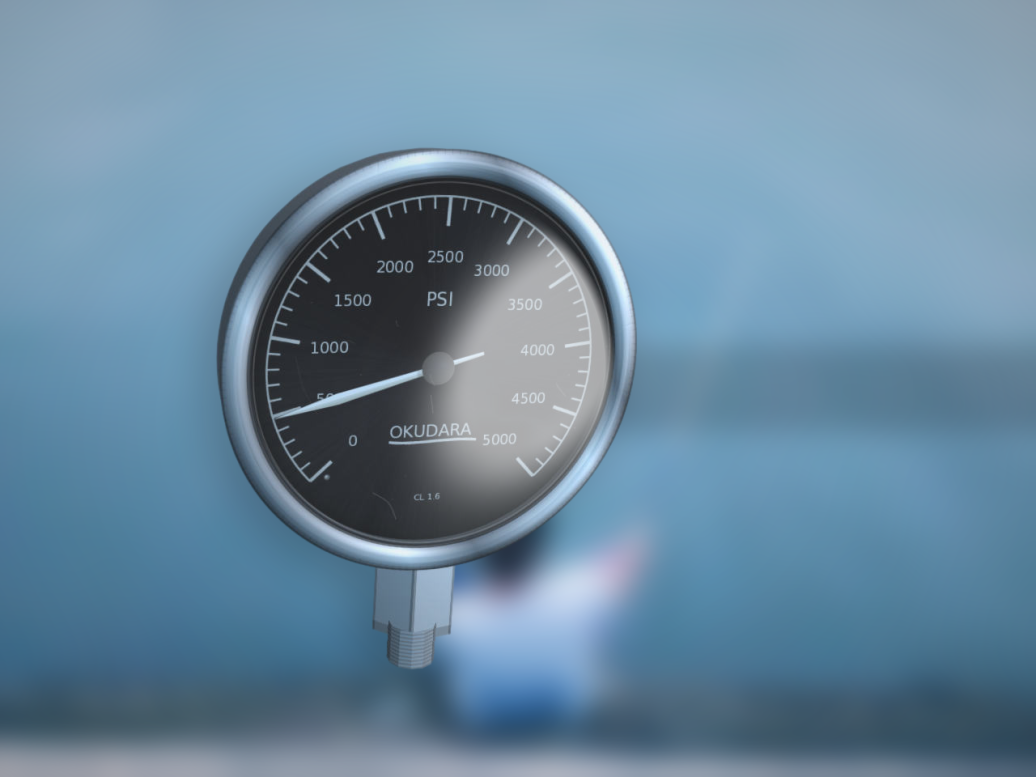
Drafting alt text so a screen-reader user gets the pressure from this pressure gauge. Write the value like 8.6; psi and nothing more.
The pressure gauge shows 500; psi
